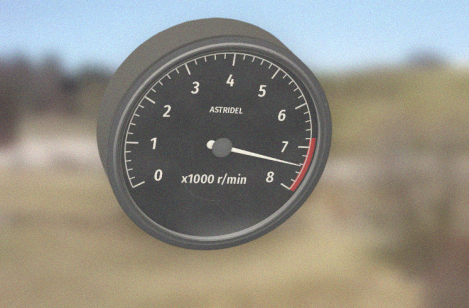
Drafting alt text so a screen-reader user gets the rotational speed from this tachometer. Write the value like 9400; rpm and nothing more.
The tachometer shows 7400; rpm
